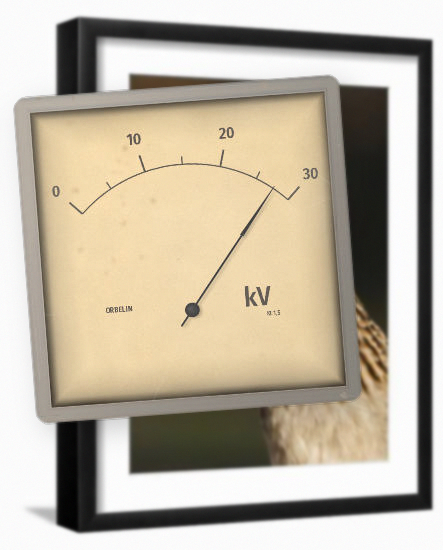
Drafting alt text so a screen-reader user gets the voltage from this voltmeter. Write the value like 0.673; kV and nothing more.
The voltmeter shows 27.5; kV
